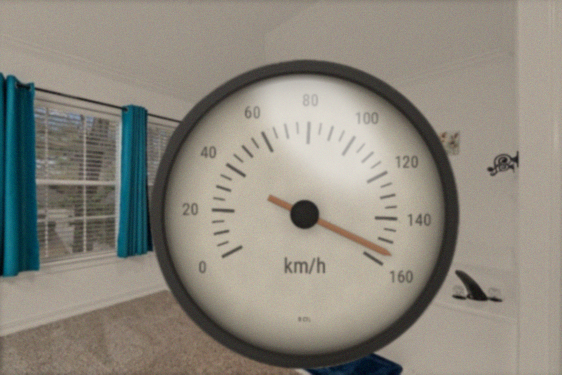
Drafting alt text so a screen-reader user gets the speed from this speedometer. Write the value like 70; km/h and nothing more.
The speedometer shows 155; km/h
